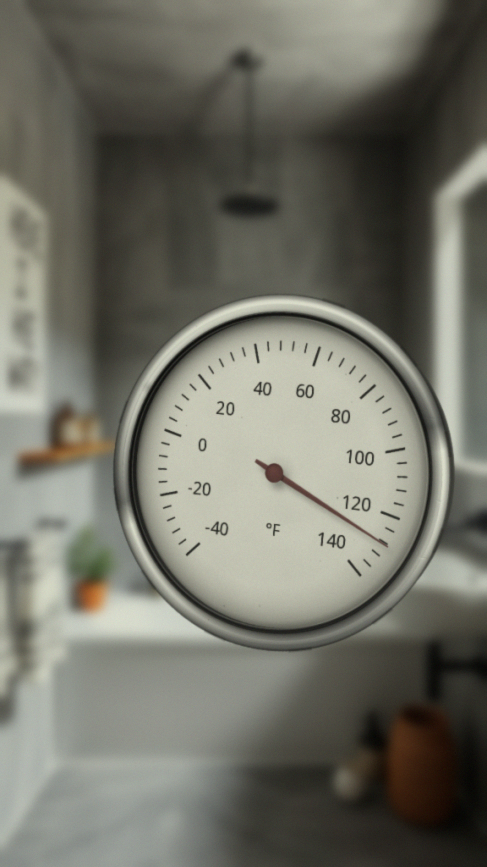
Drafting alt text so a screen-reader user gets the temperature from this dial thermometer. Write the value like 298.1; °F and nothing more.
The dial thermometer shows 128; °F
